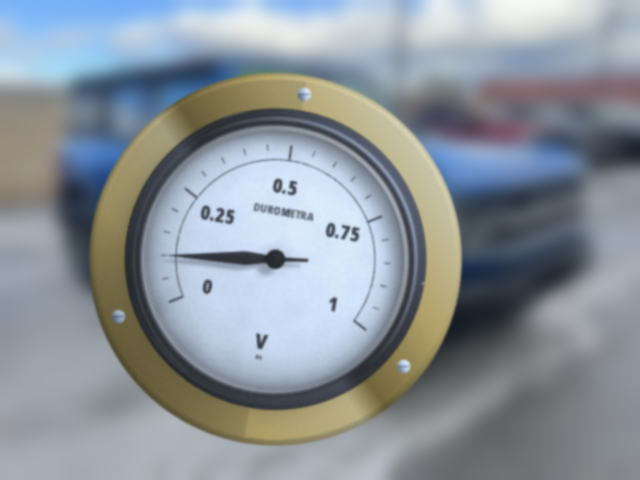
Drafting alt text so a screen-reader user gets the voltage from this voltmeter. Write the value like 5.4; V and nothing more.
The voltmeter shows 0.1; V
